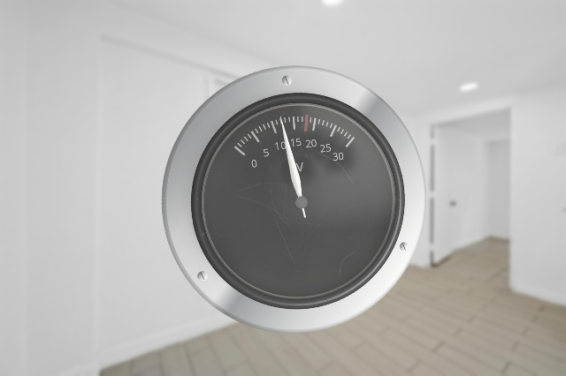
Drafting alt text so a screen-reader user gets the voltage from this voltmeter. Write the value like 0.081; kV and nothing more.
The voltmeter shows 12; kV
